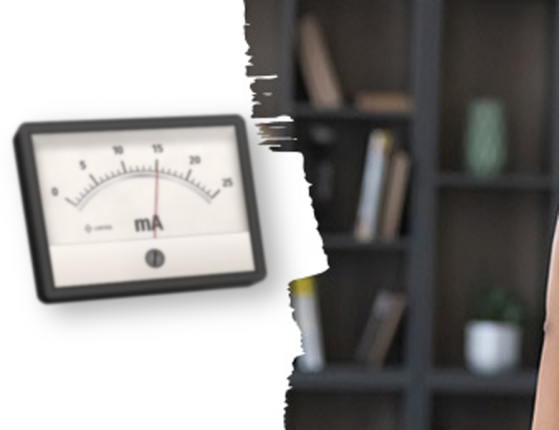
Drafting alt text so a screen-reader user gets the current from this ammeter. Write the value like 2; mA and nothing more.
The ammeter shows 15; mA
